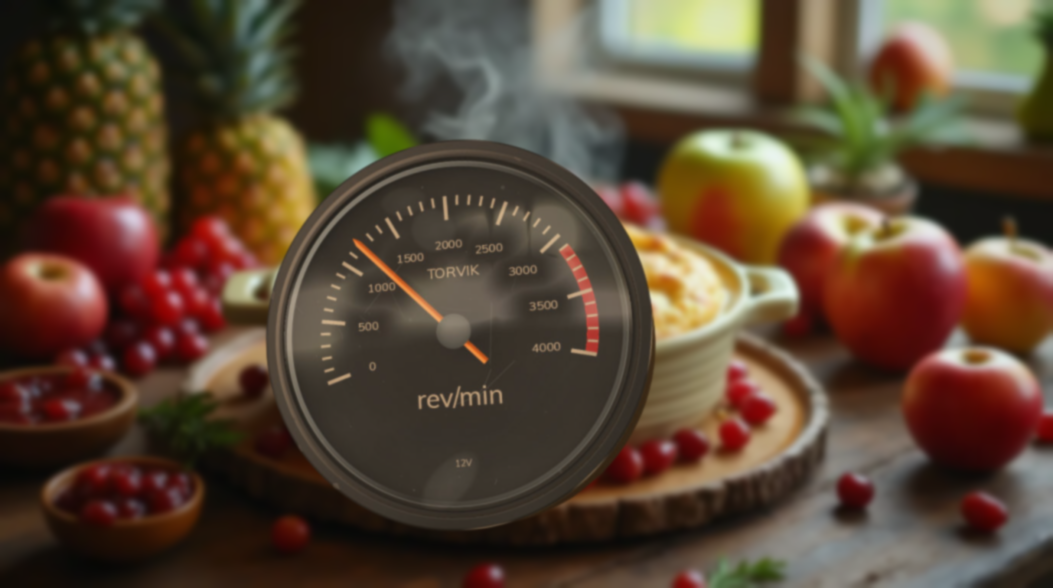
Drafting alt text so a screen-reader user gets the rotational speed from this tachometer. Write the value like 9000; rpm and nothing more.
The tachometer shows 1200; rpm
